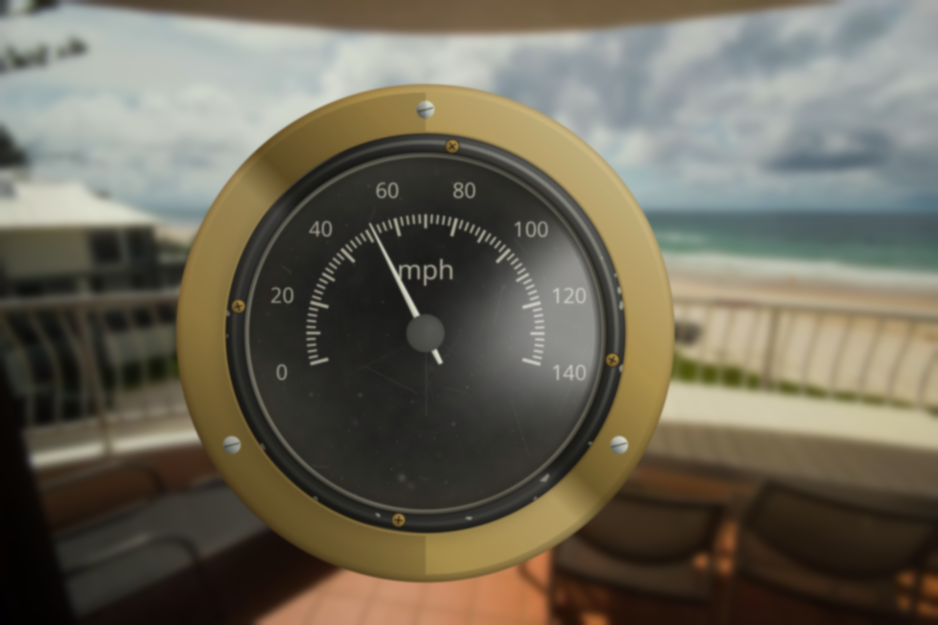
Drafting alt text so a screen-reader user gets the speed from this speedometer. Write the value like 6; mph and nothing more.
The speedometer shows 52; mph
